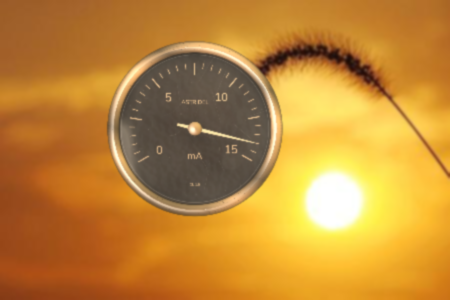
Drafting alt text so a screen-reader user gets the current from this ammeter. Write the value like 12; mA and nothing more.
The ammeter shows 14; mA
